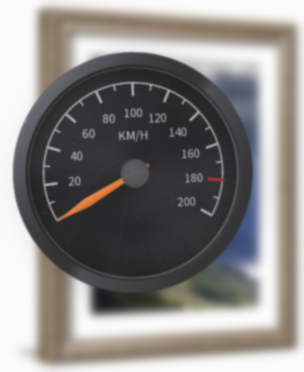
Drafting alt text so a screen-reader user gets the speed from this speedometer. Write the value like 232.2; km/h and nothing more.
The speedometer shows 0; km/h
